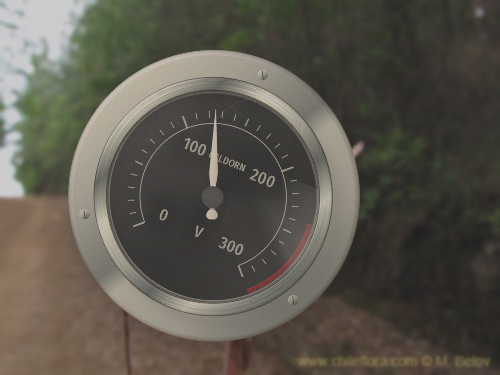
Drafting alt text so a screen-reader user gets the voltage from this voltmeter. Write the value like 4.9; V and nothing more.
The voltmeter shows 125; V
